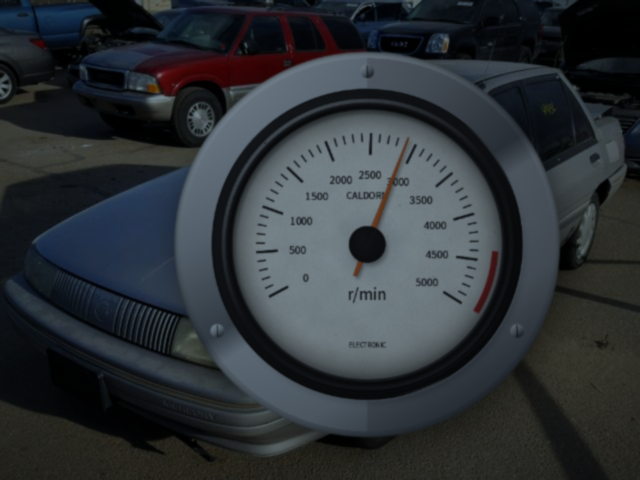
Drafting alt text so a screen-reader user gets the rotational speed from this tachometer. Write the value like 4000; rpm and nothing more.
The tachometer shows 2900; rpm
